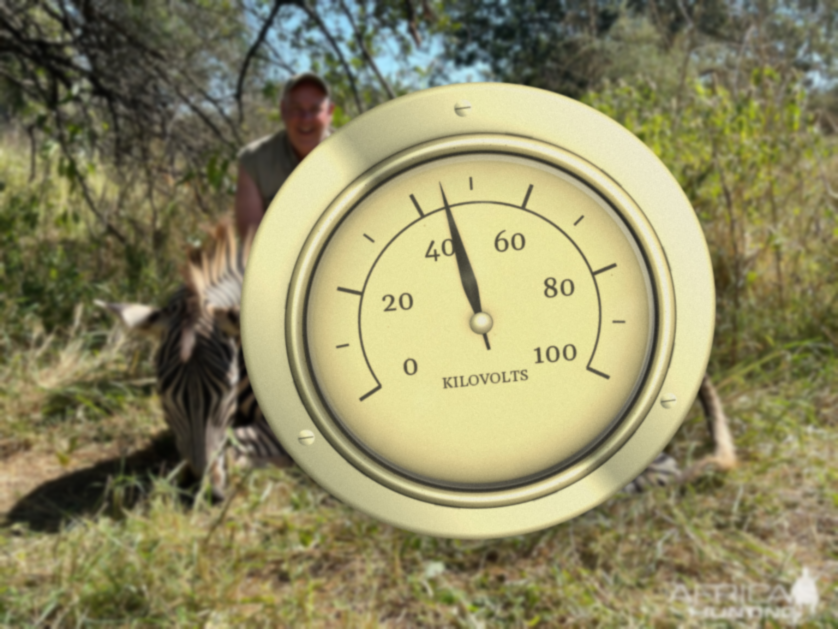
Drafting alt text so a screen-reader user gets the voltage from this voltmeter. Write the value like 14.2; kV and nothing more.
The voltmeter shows 45; kV
